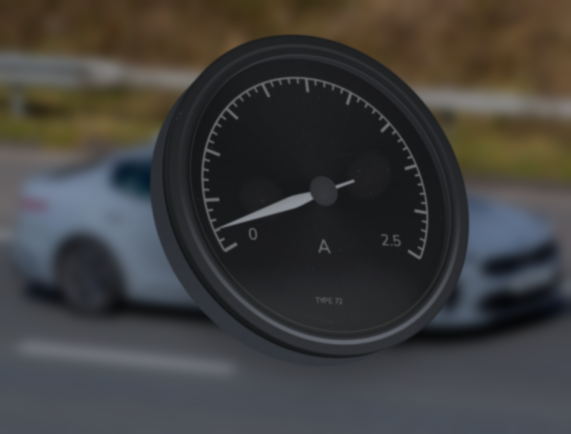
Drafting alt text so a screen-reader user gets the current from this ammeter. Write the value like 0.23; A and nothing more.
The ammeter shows 0.1; A
